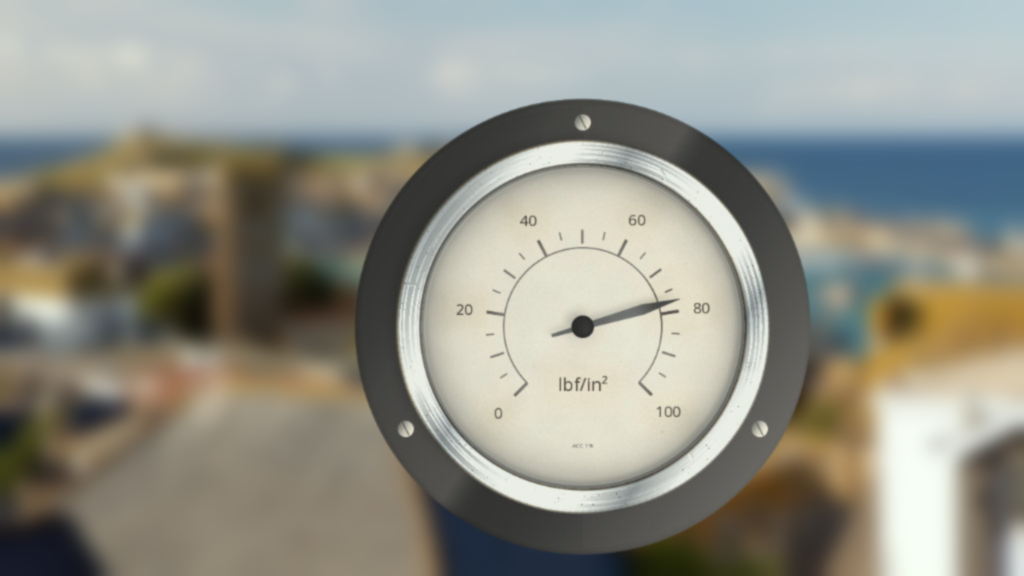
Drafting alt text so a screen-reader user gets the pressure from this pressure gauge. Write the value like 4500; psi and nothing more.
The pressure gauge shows 77.5; psi
